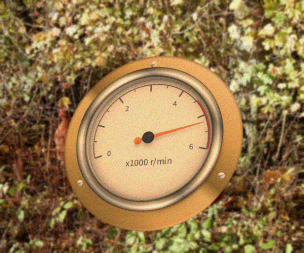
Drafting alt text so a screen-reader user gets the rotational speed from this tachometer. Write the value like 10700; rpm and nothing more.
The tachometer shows 5250; rpm
